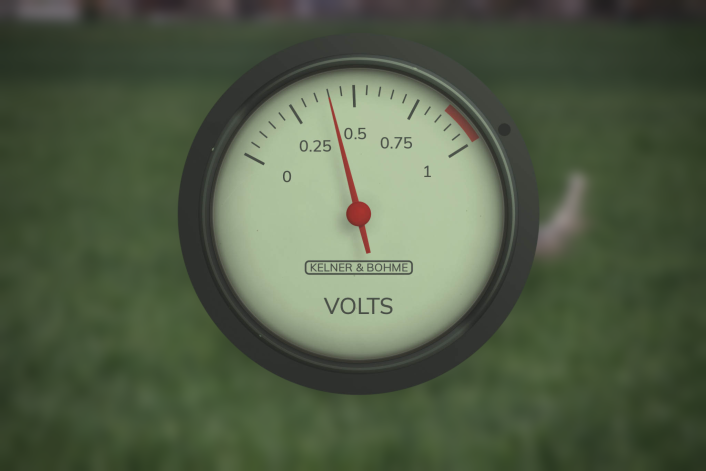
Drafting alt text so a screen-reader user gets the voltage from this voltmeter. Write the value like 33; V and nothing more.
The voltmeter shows 0.4; V
